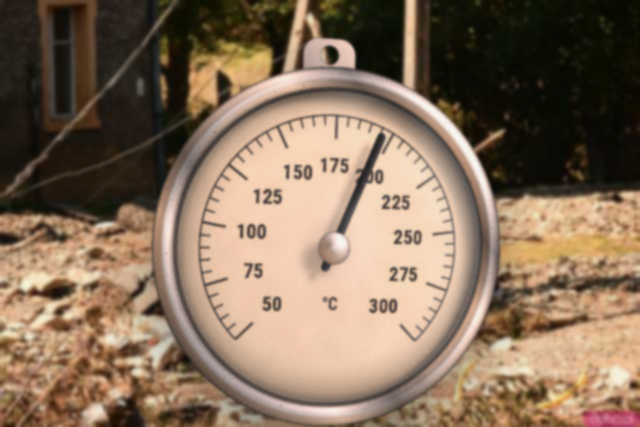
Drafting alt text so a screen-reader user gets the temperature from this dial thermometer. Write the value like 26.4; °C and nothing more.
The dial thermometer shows 195; °C
